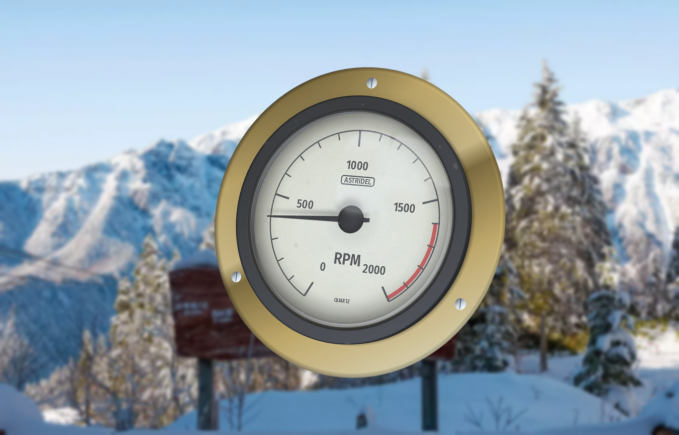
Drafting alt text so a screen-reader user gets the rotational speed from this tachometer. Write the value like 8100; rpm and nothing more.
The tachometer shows 400; rpm
